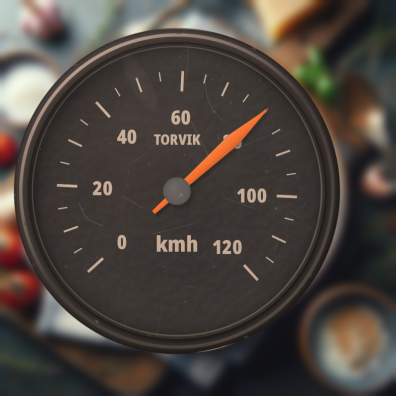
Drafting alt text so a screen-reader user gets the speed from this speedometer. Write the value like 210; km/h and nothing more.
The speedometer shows 80; km/h
